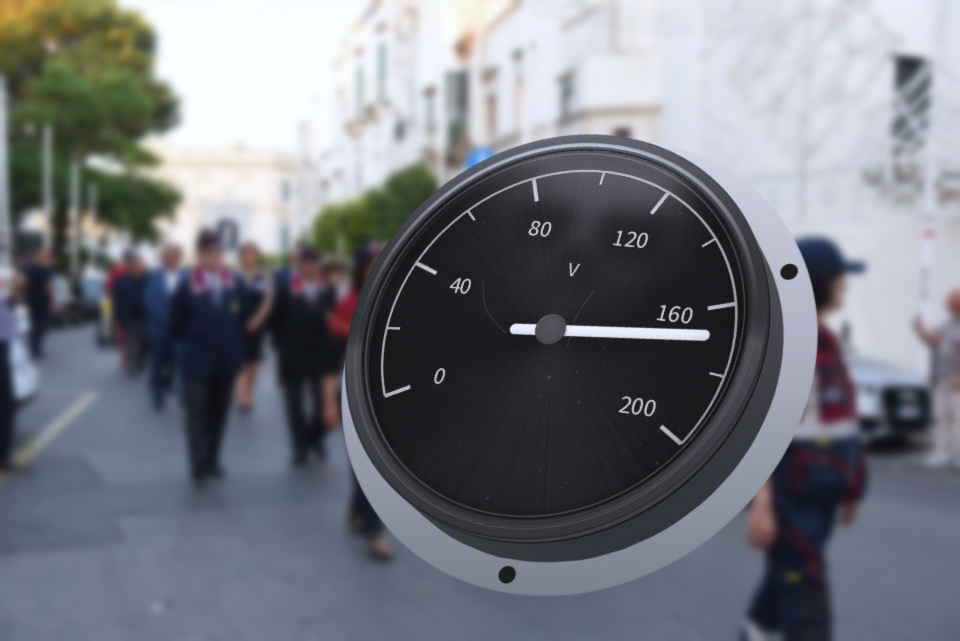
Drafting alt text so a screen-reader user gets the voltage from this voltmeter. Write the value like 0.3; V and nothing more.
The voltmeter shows 170; V
